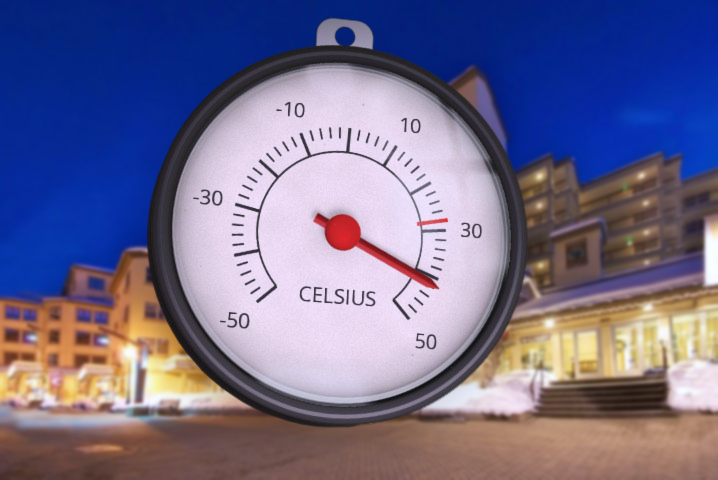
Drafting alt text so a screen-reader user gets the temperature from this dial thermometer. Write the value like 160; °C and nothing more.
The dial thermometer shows 42; °C
